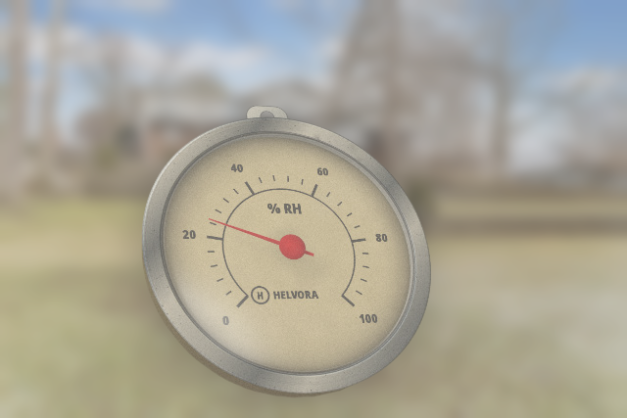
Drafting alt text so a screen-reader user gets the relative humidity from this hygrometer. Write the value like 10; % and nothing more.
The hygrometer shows 24; %
